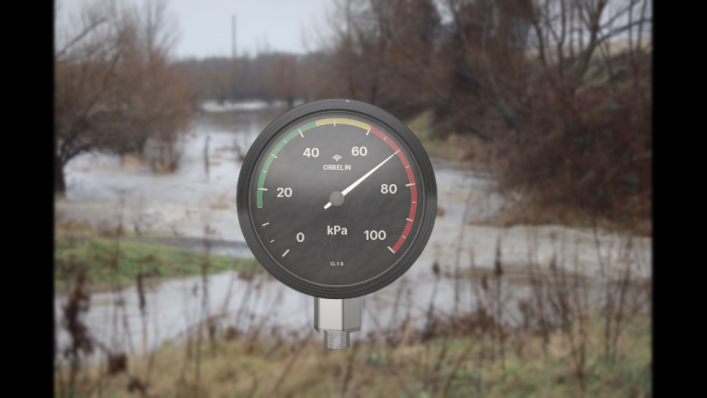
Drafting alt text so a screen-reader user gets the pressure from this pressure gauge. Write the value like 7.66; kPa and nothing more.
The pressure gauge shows 70; kPa
